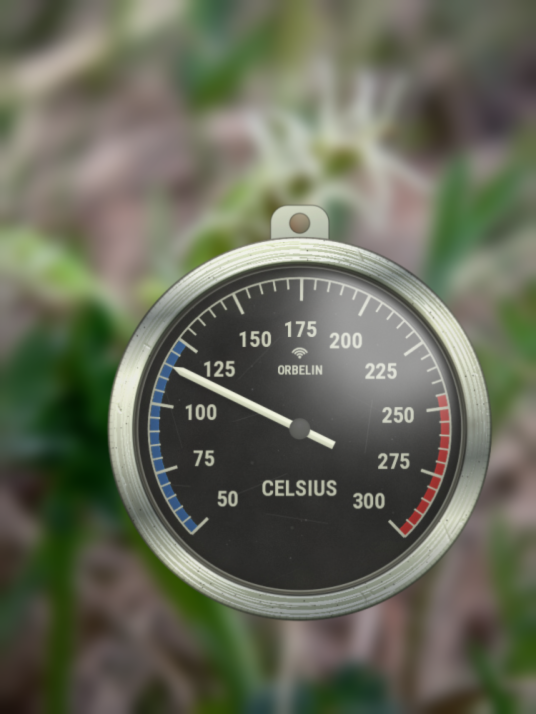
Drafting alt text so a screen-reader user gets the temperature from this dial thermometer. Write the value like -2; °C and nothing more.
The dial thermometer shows 115; °C
